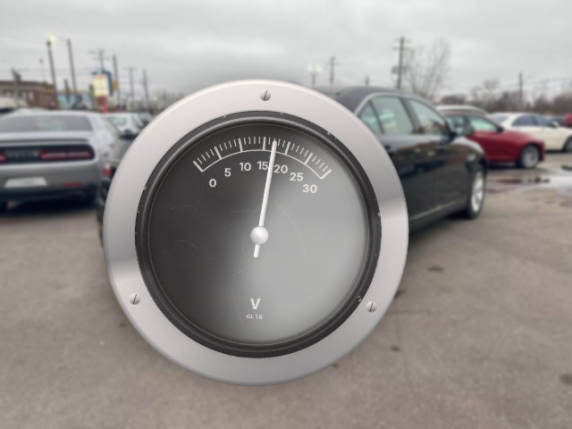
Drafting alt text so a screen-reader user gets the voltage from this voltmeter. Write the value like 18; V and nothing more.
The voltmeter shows 17; V
